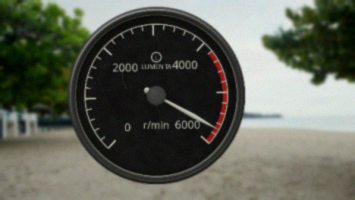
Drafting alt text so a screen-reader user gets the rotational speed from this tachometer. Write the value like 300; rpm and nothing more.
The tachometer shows 5700; rpm
